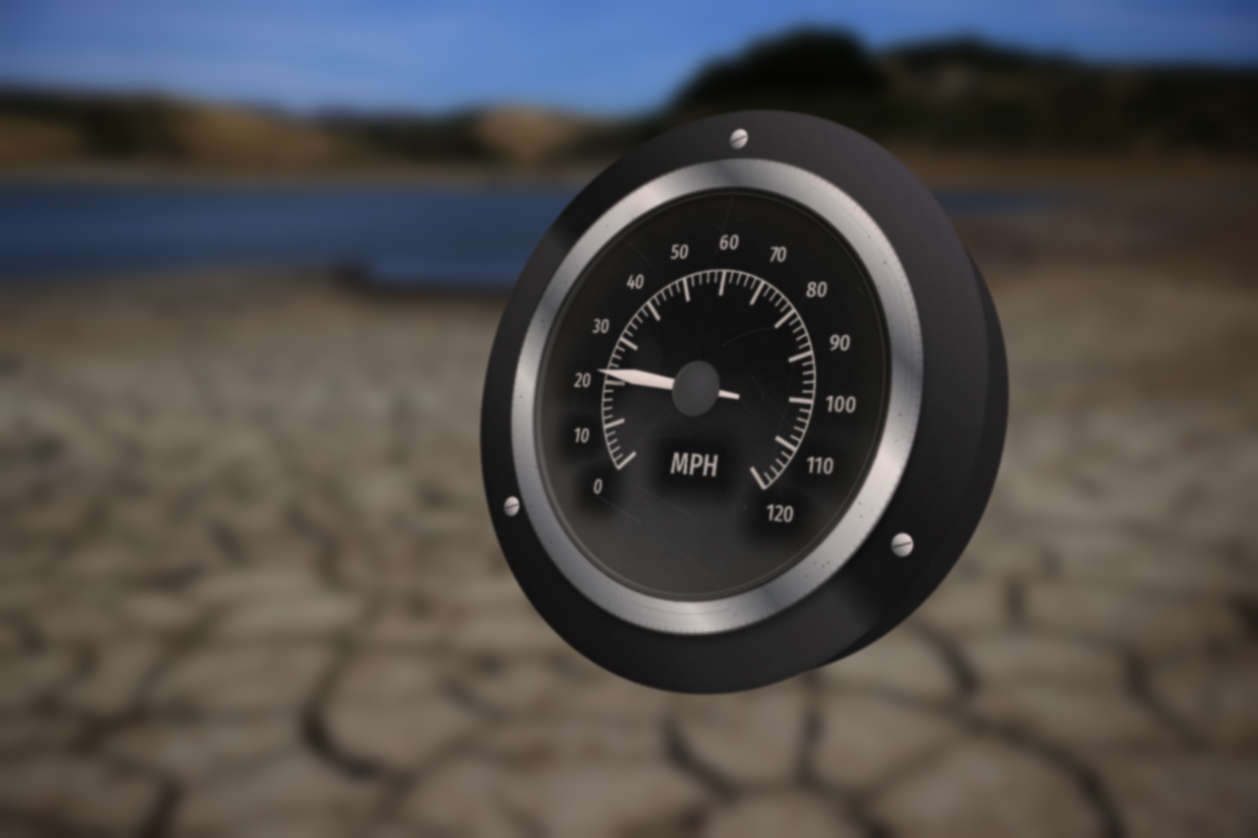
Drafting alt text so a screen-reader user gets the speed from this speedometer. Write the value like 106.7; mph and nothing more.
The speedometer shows 22; mph
